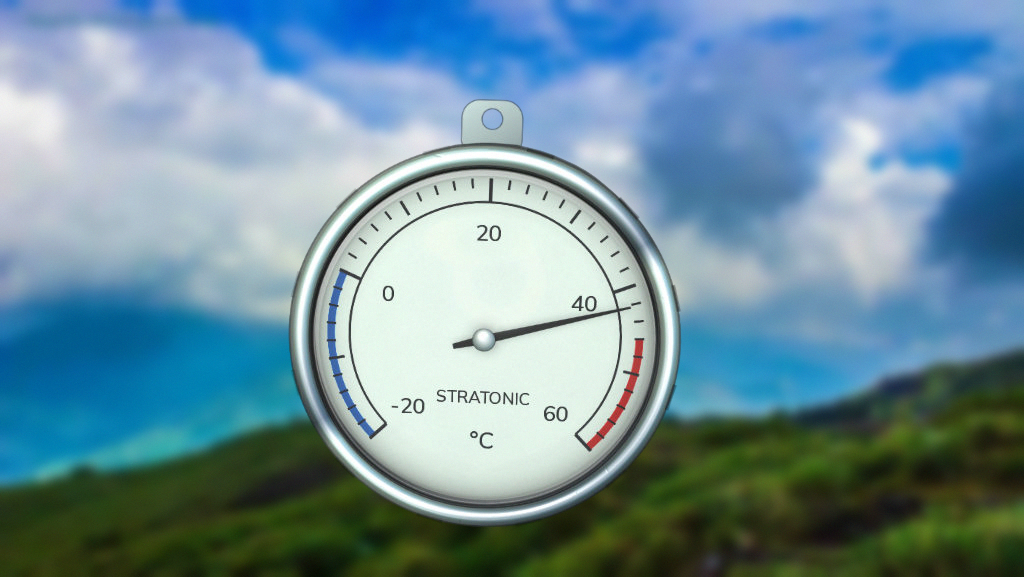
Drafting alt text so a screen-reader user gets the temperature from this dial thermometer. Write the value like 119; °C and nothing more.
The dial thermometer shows 42; °C
